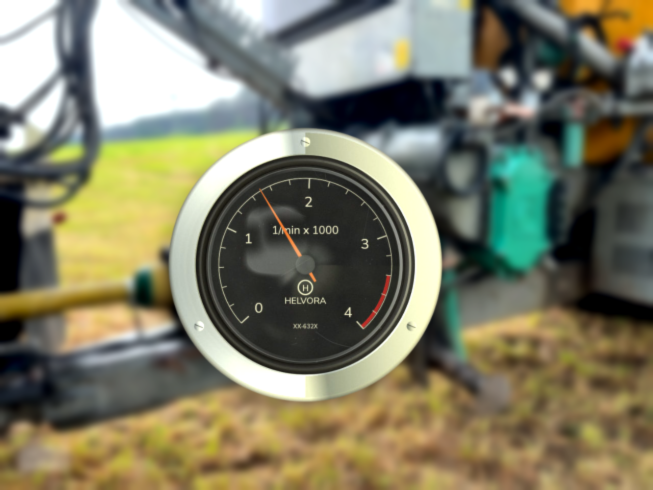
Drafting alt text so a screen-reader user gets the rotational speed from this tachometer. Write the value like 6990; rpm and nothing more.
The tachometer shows 1500; rpm
